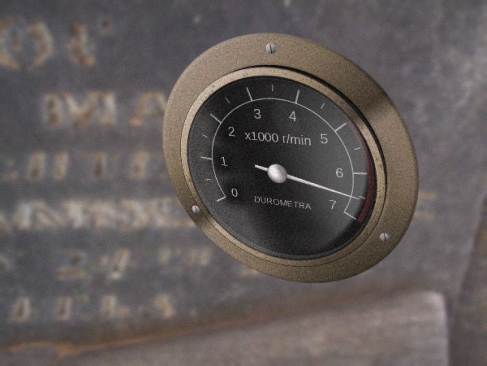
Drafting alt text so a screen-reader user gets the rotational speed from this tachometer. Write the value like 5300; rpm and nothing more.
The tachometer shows 6500; rpm
